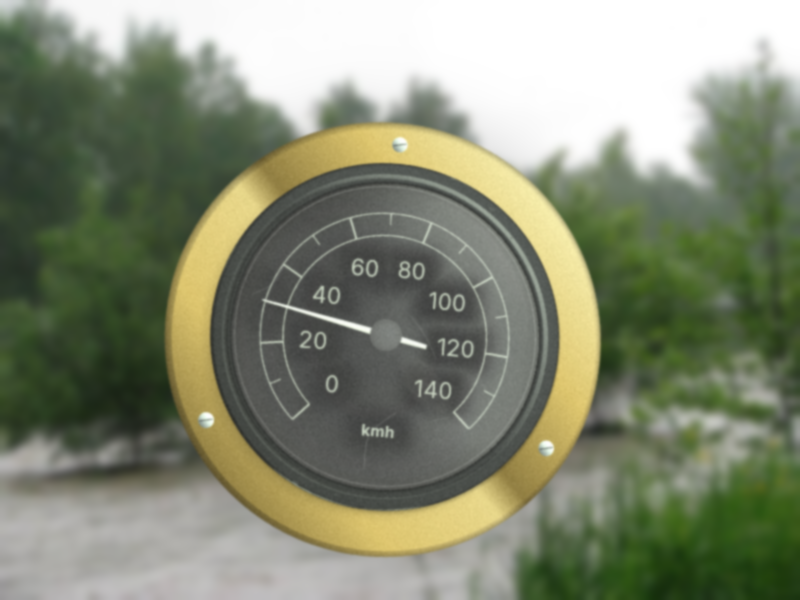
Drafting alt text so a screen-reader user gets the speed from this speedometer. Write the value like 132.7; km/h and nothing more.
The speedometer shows 30; km/h
